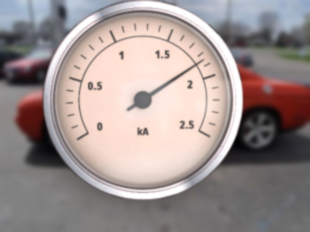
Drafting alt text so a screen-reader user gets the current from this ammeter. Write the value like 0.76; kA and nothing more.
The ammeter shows 1.85; kA
